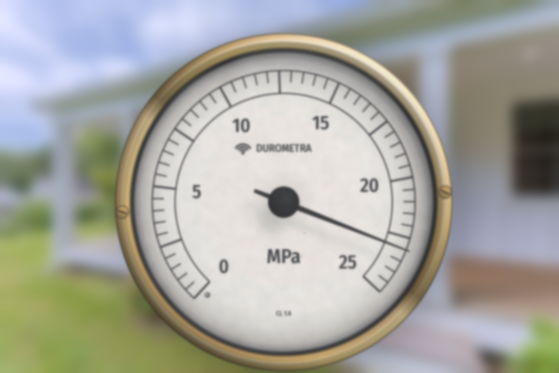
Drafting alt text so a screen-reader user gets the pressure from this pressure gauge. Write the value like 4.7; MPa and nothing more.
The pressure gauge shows 23; MPa
